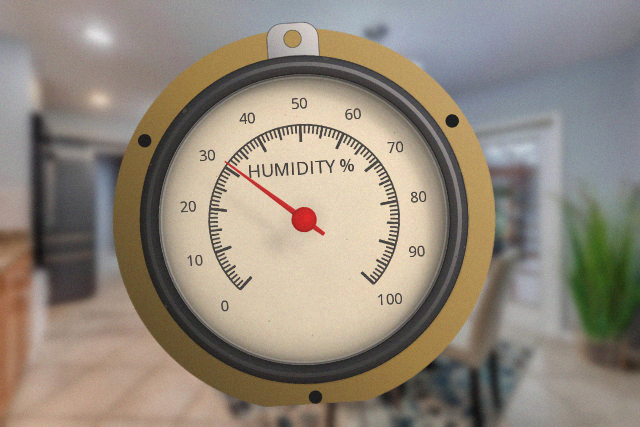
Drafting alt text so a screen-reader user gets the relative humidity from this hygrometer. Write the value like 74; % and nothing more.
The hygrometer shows 31; %
